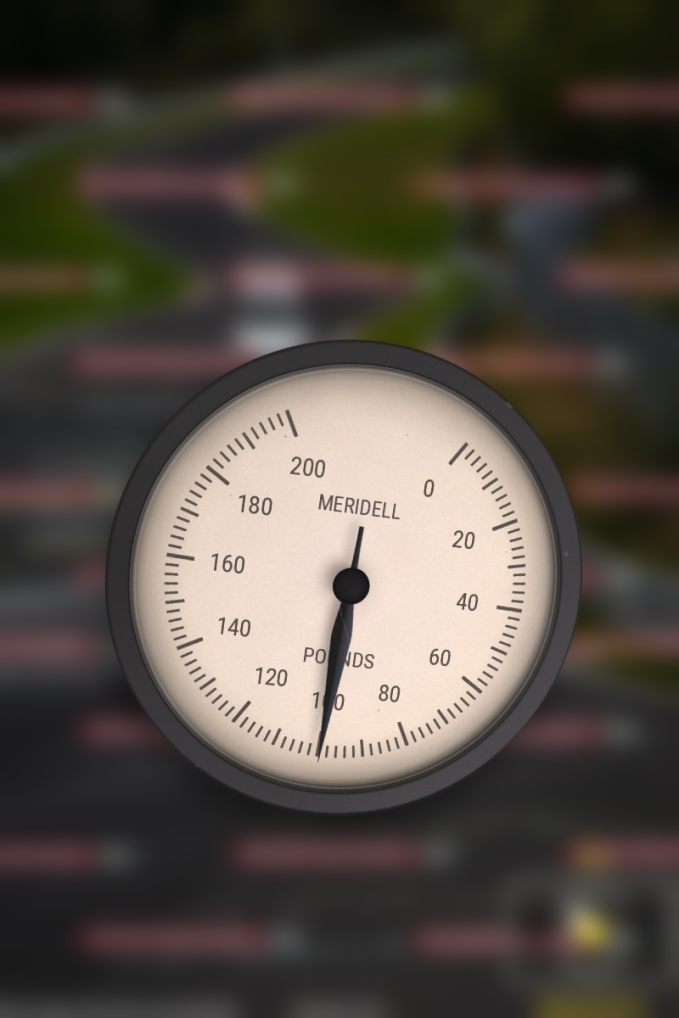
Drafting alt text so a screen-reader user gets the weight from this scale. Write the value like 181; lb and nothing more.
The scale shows 100; lb
